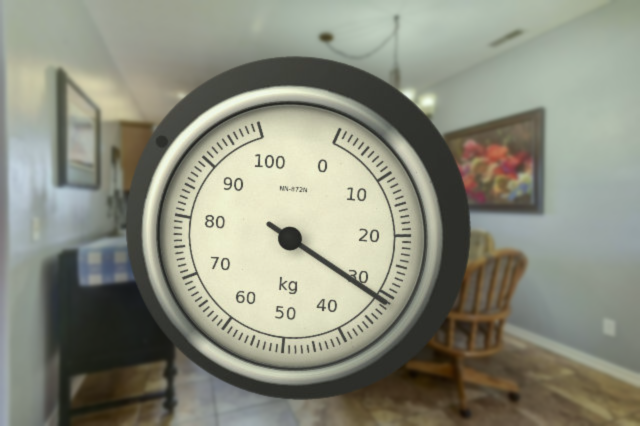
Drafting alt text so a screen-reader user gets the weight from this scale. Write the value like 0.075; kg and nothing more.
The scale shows 31; kg
